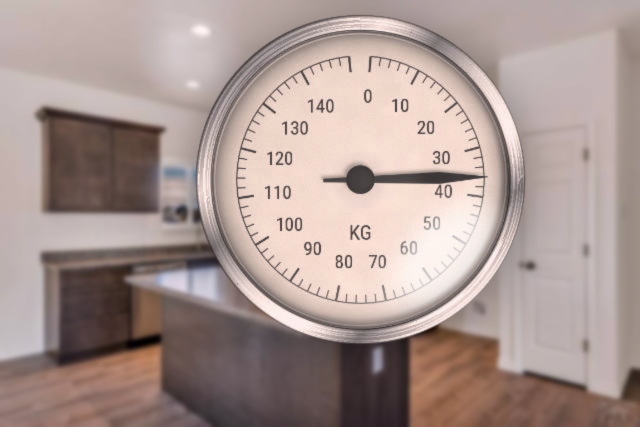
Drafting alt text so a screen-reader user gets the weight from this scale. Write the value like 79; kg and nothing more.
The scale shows 36; kg
